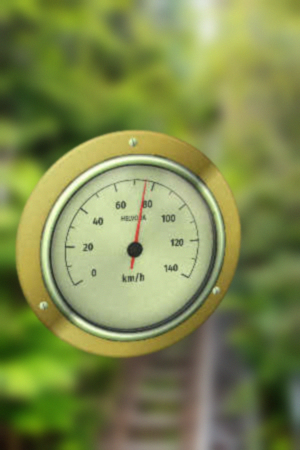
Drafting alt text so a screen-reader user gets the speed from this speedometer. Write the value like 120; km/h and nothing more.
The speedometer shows 75; km/h
